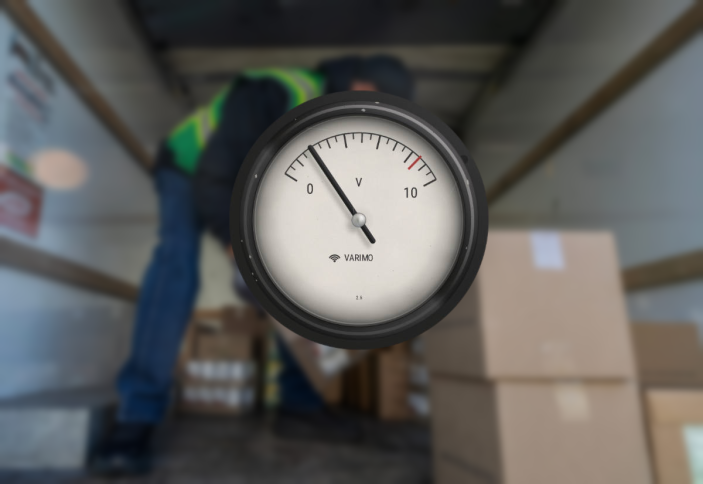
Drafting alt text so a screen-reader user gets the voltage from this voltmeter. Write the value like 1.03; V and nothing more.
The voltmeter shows 2; V
